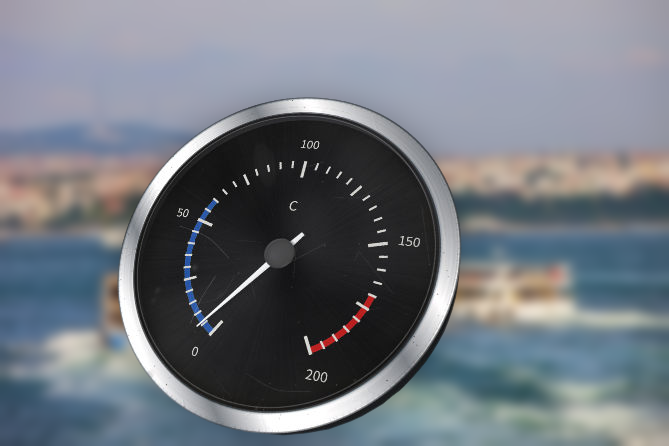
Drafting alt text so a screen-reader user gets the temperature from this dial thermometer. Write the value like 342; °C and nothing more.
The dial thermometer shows 5; °C
